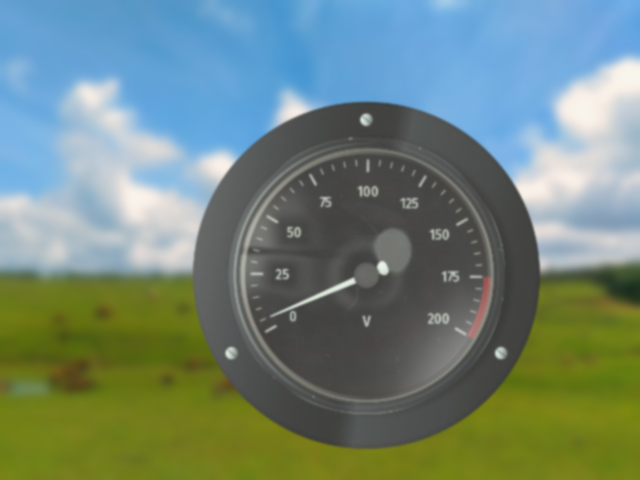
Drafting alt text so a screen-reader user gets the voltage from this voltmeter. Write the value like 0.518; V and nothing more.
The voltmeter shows 5; V
